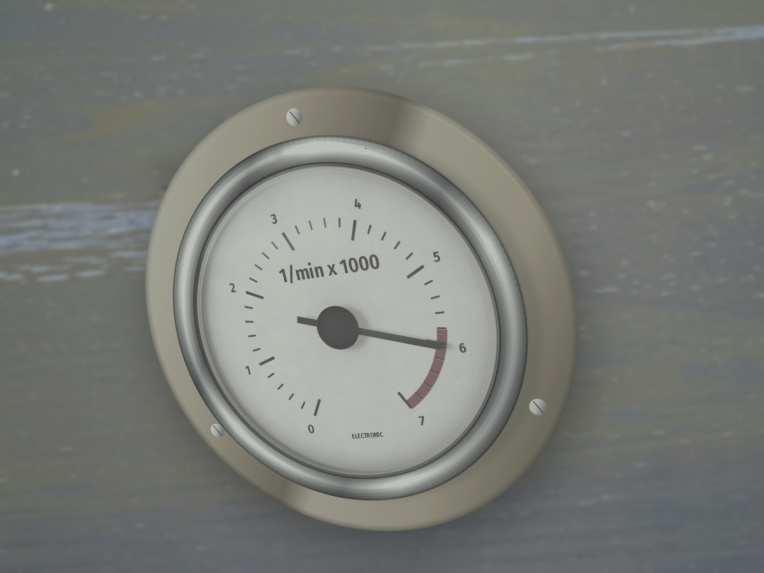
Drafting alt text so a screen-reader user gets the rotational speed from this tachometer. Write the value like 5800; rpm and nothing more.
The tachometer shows 6000; rpm
